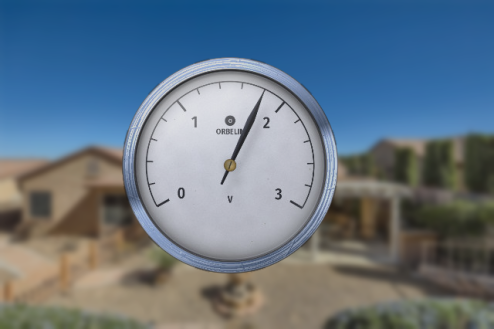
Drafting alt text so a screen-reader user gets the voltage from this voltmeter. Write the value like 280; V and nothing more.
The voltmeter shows 1.8; V
